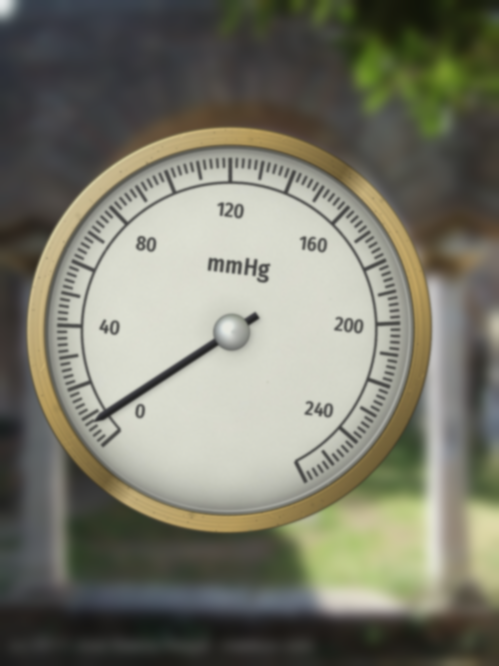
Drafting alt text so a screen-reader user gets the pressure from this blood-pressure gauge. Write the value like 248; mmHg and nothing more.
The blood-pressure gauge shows 8; mmHg
